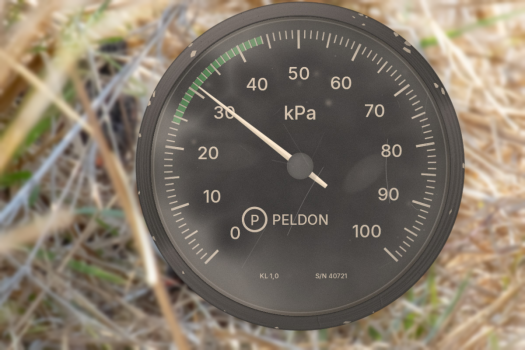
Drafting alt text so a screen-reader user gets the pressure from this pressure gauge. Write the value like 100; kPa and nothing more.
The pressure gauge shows 31; kPa
